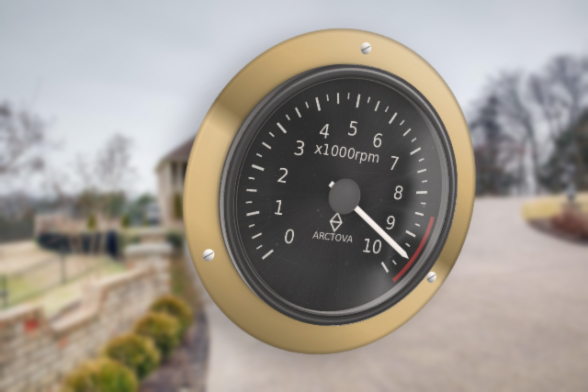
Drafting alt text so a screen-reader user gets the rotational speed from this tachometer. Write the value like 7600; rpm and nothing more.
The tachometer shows 9500; rpm
